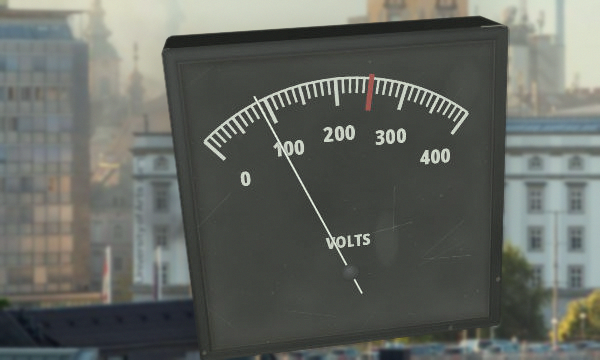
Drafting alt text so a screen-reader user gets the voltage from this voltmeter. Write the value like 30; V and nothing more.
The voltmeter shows 90; V
